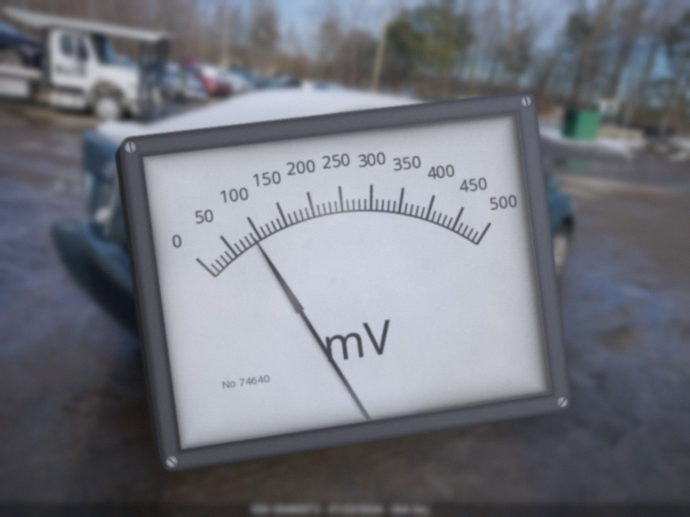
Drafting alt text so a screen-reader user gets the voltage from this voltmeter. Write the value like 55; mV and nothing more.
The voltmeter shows 90; mV
